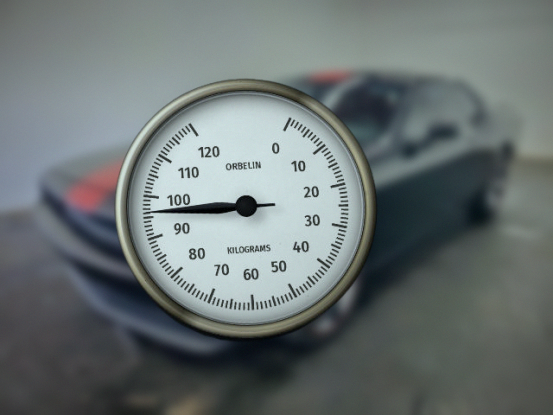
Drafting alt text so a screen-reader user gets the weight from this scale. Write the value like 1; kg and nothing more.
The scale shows 96; kg
